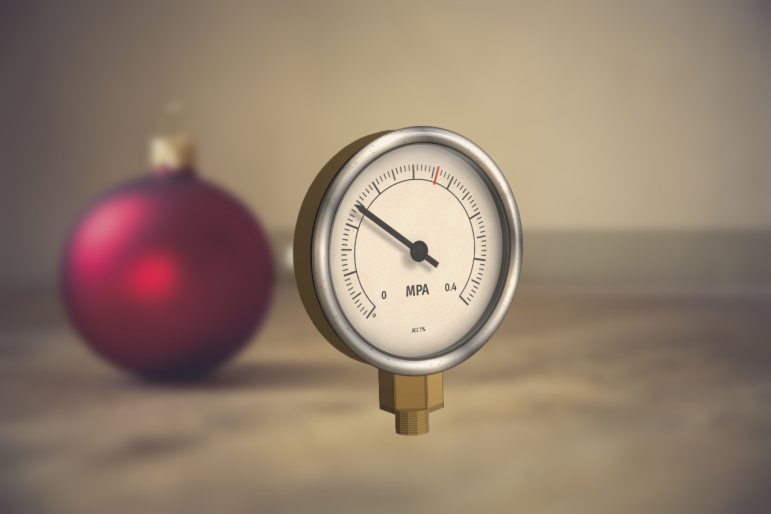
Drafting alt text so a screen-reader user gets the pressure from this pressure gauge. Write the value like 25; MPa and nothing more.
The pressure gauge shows 0.12; MPa
